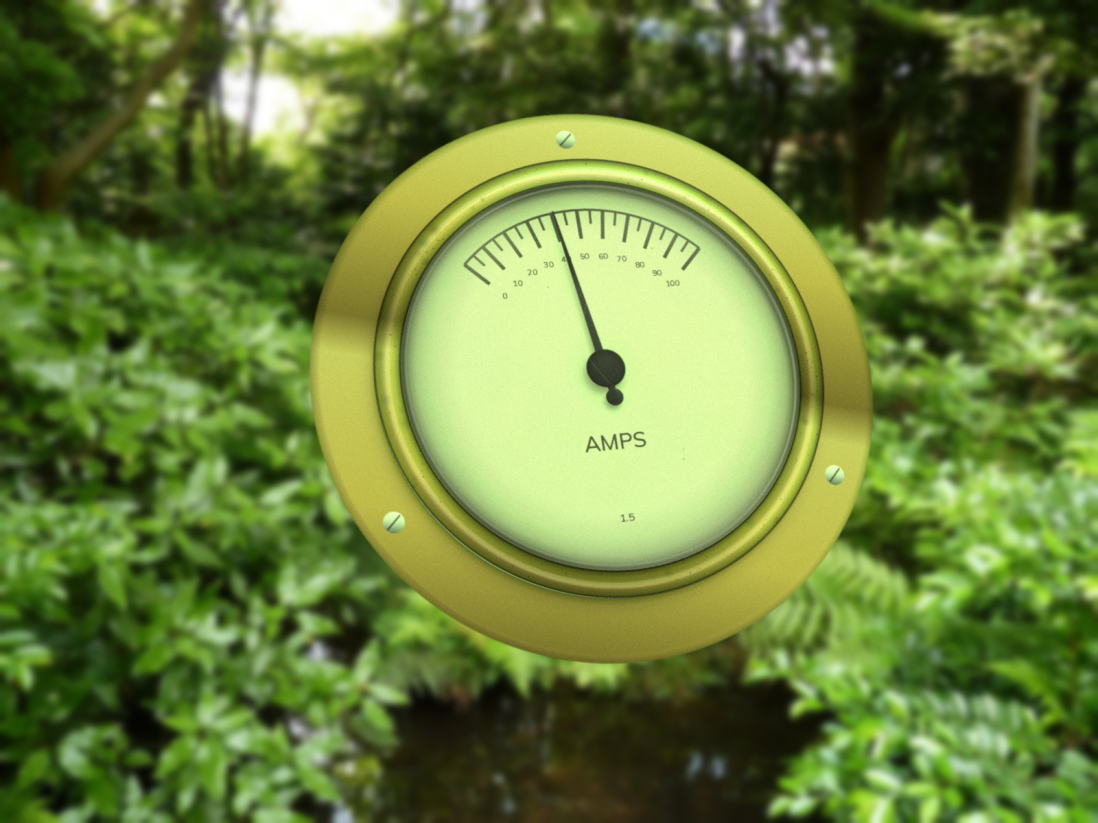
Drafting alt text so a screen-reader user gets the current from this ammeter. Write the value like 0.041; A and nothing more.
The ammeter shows 40; A
